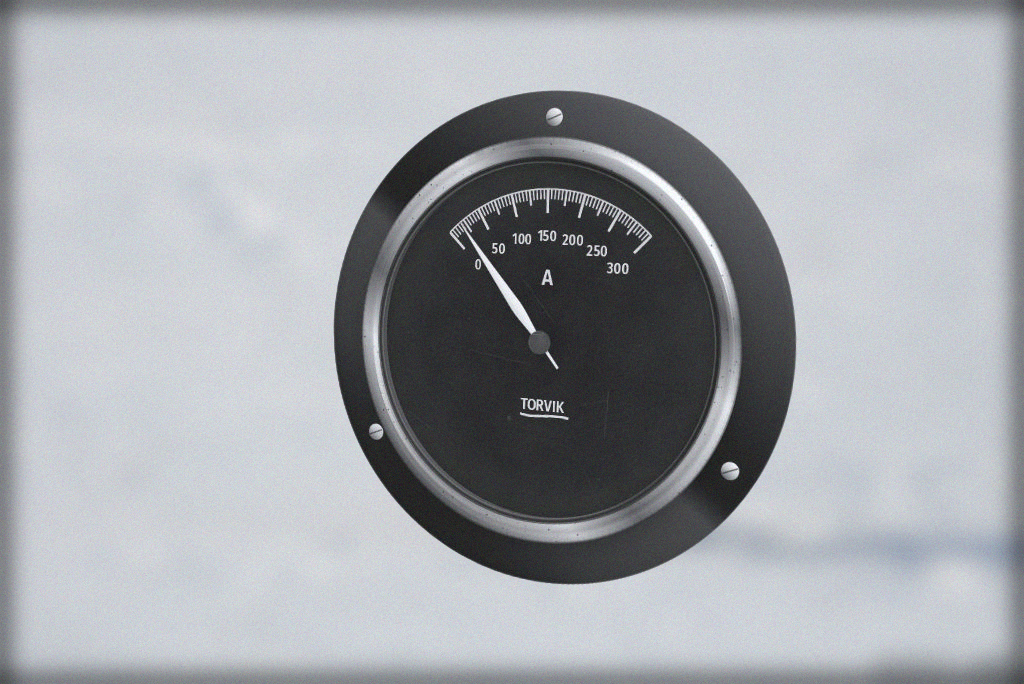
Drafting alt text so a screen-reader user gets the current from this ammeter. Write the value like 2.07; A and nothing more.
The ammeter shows 25; A
